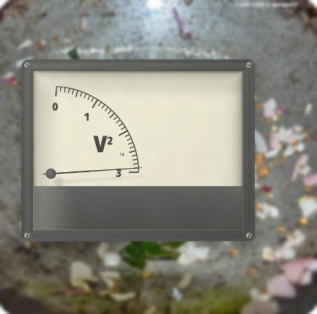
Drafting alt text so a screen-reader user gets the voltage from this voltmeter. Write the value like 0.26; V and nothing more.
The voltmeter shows 2.9; V
